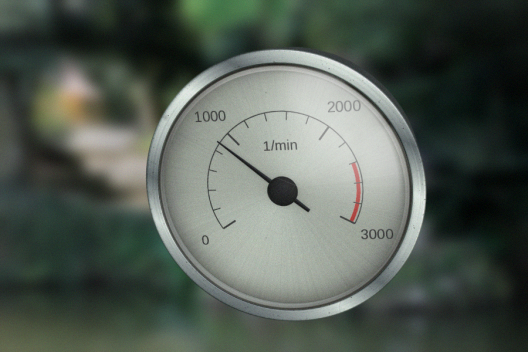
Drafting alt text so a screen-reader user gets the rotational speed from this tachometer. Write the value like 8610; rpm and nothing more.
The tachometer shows 900; rpm
